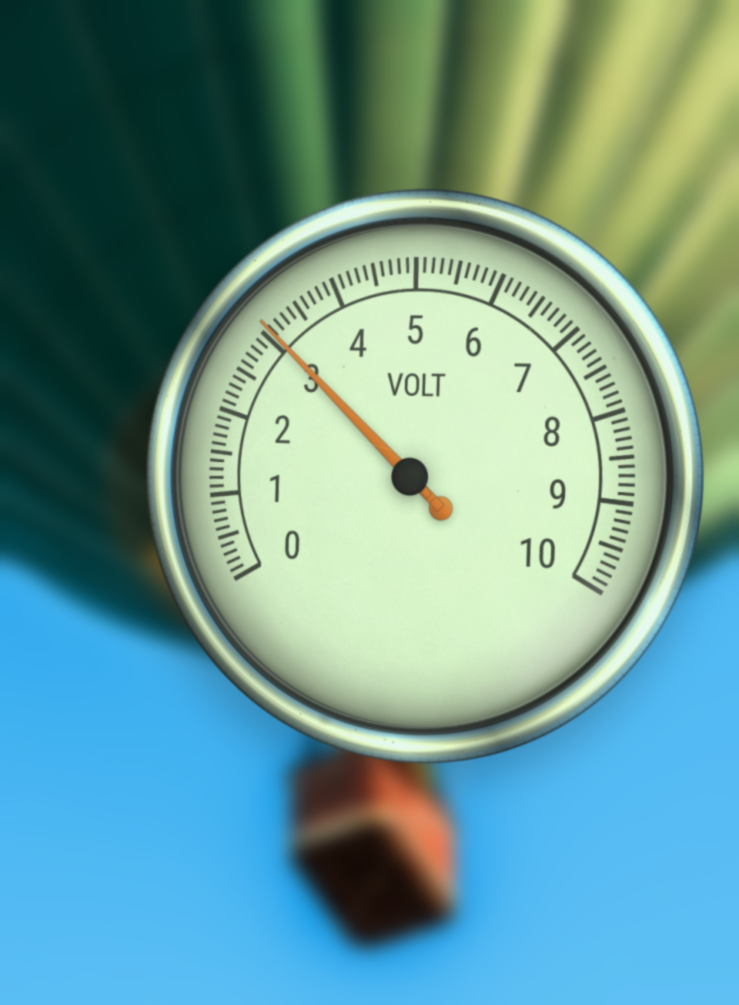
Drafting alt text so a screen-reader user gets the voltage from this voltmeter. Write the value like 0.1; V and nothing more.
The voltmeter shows 3.1; V
